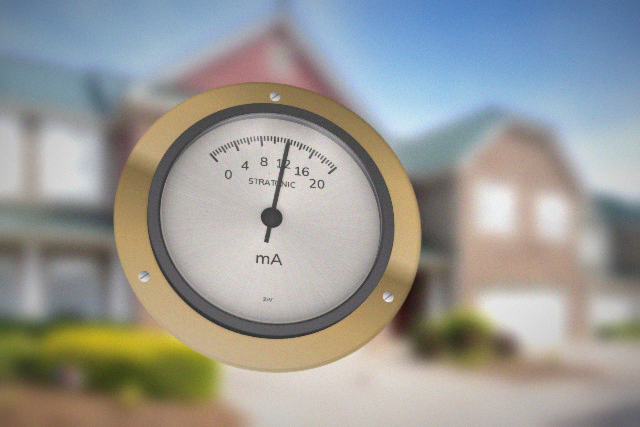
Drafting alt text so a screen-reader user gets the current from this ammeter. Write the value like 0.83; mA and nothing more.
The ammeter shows 12; mA
